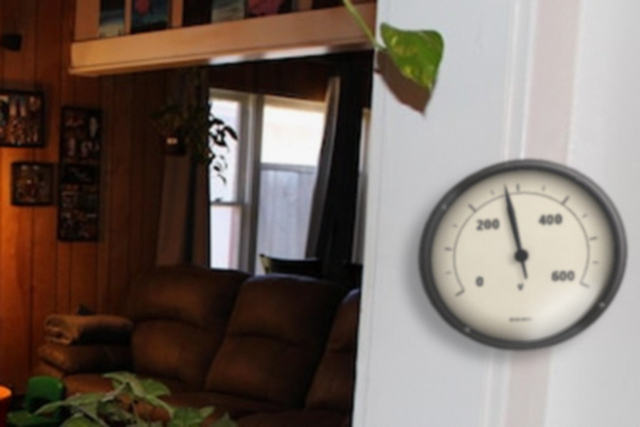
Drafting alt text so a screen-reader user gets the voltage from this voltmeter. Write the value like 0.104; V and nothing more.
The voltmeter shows 275; V
